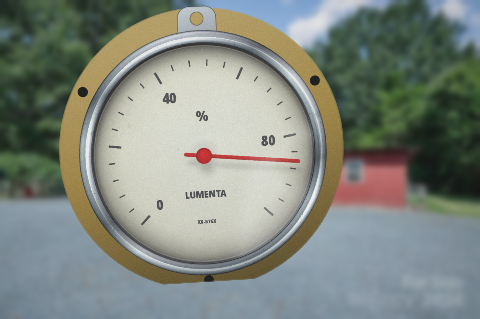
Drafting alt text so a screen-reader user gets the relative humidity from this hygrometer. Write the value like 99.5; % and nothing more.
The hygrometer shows 86; %
